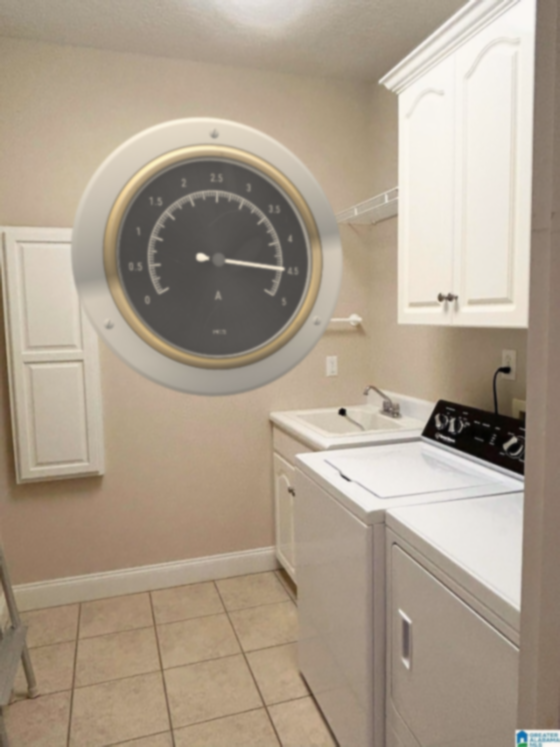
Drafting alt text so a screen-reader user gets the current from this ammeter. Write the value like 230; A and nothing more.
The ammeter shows 4.5; A
